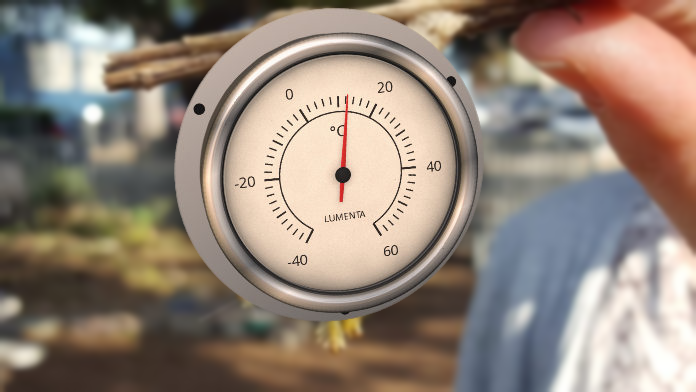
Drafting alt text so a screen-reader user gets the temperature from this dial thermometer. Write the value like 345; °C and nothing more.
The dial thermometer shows 12; °C
